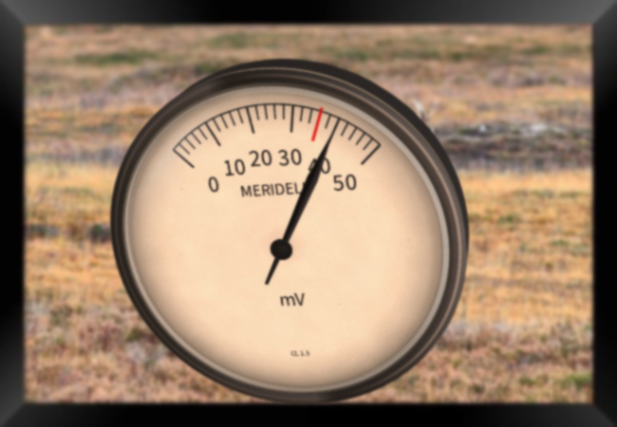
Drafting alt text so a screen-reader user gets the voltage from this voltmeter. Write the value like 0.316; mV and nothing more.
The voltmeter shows 40; mV
